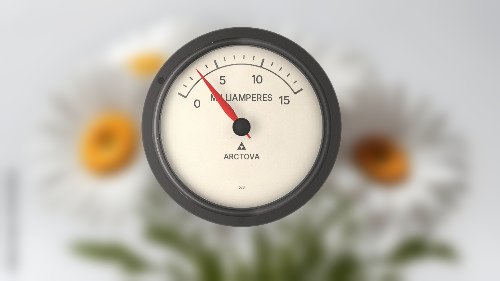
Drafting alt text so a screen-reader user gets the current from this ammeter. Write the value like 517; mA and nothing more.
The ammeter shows 3; mA
